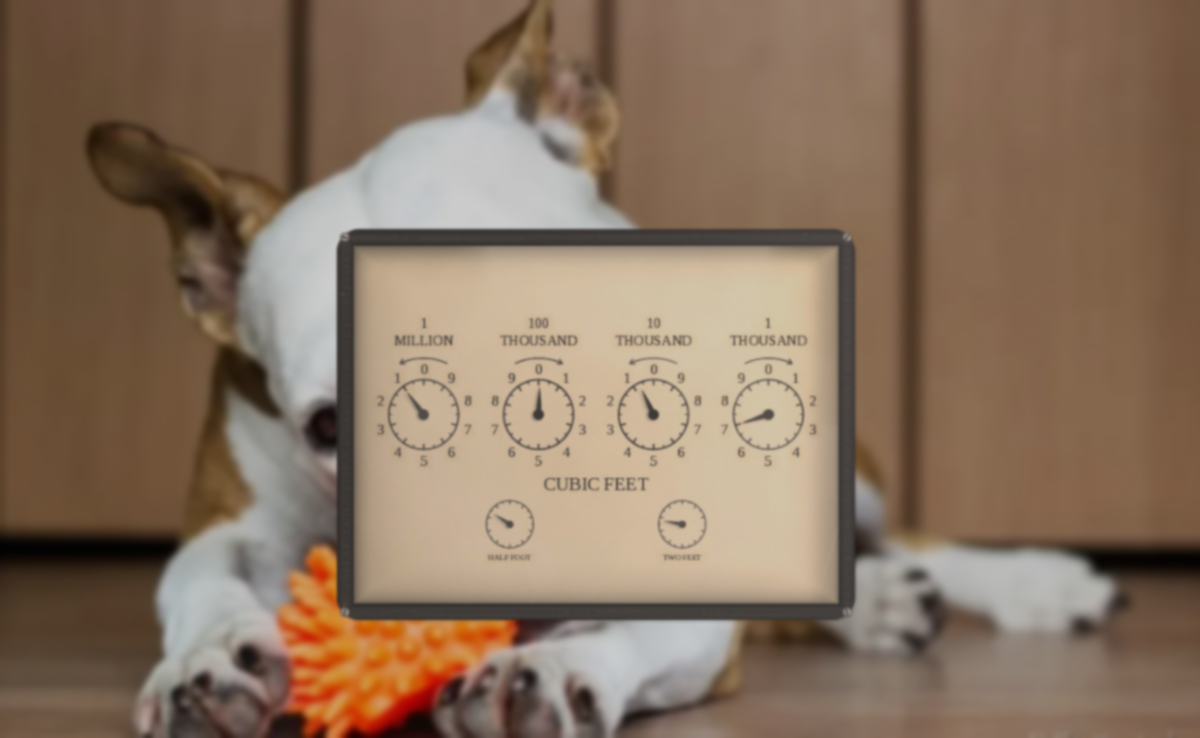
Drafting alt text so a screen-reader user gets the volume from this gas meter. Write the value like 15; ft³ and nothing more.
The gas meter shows 100700; ft³
